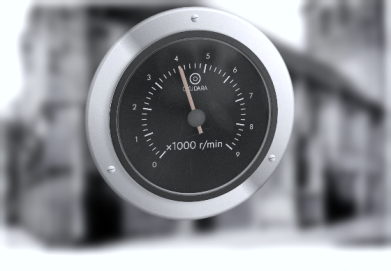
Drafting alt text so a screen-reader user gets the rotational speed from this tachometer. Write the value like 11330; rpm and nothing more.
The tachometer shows 4000; rpm
